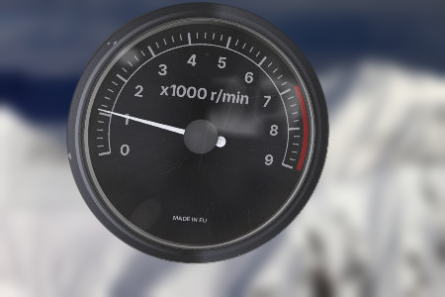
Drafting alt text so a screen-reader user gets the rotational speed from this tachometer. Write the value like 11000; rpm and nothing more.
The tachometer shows 1100; rpm
